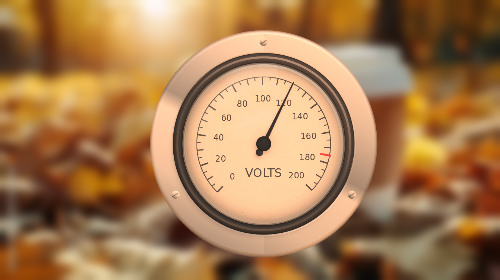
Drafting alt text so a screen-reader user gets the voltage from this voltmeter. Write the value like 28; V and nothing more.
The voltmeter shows 120; V
